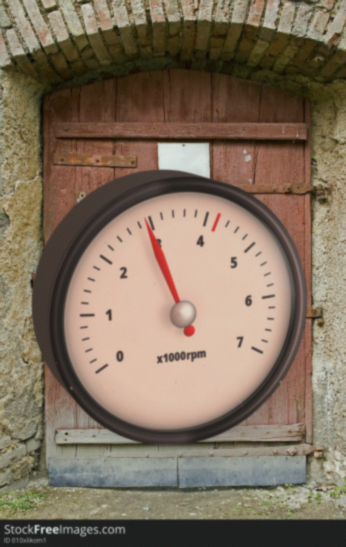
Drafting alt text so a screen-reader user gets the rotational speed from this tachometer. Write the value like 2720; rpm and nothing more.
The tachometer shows 2900; rpm
